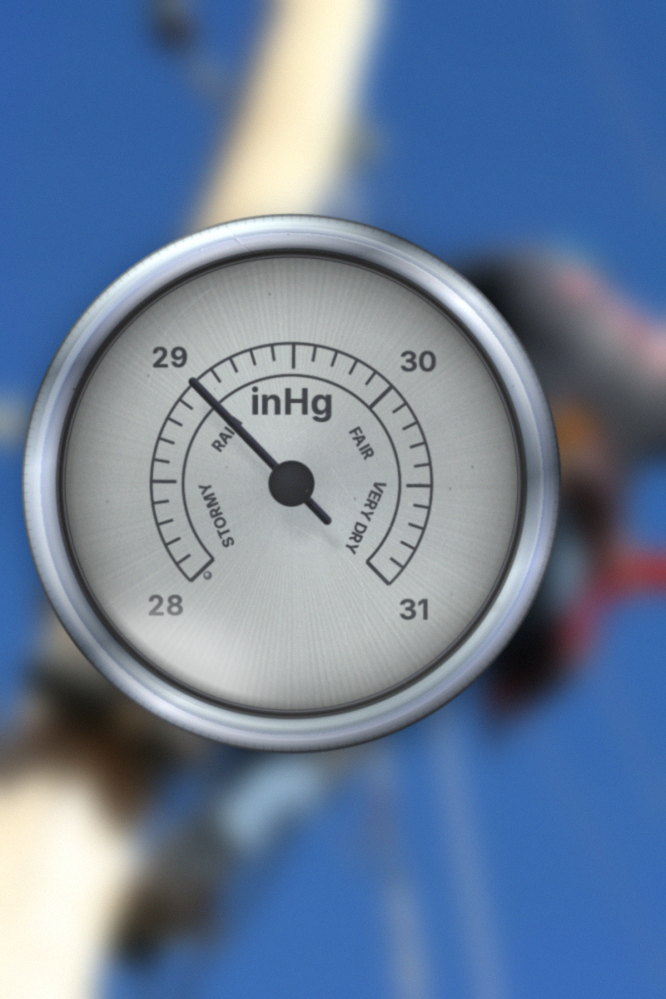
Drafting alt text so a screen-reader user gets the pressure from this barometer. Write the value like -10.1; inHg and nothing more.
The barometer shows 29; inHg
